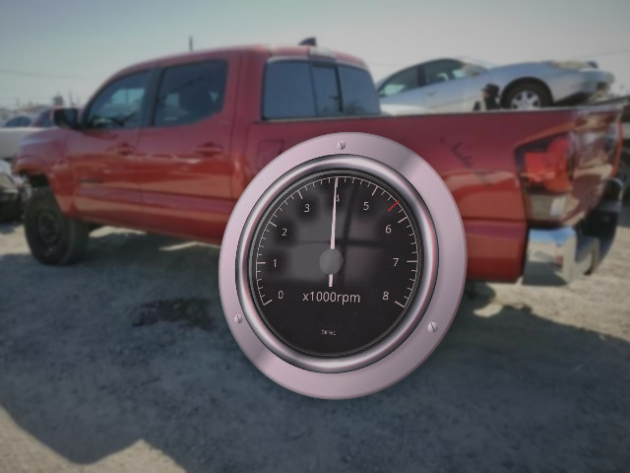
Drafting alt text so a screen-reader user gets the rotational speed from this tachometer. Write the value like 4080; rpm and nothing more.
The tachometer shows 4000; rpm
